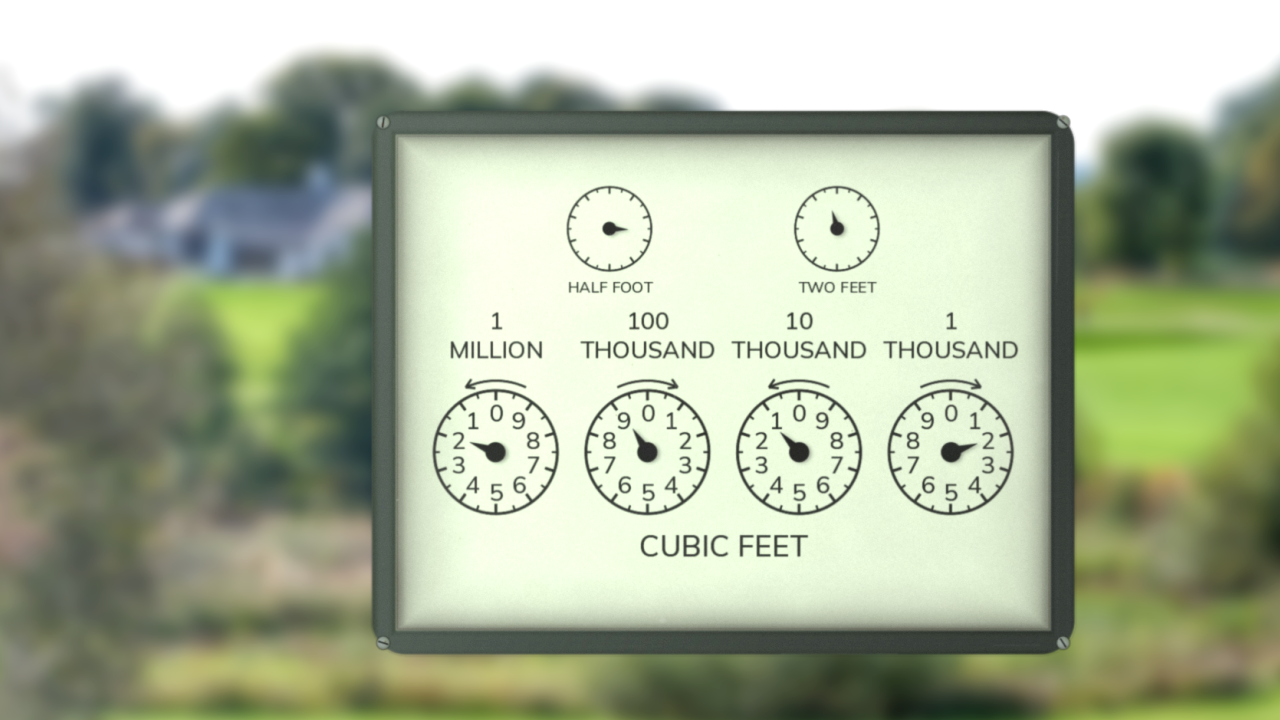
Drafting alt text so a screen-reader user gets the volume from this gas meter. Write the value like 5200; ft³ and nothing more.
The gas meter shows 191200; ft³
